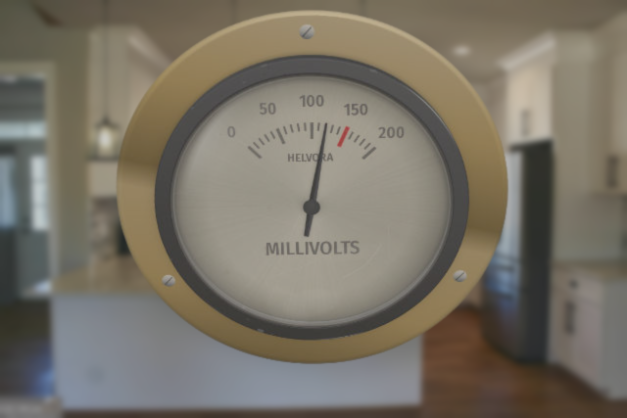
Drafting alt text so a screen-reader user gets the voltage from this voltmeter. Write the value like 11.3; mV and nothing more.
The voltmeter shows 120; mV
